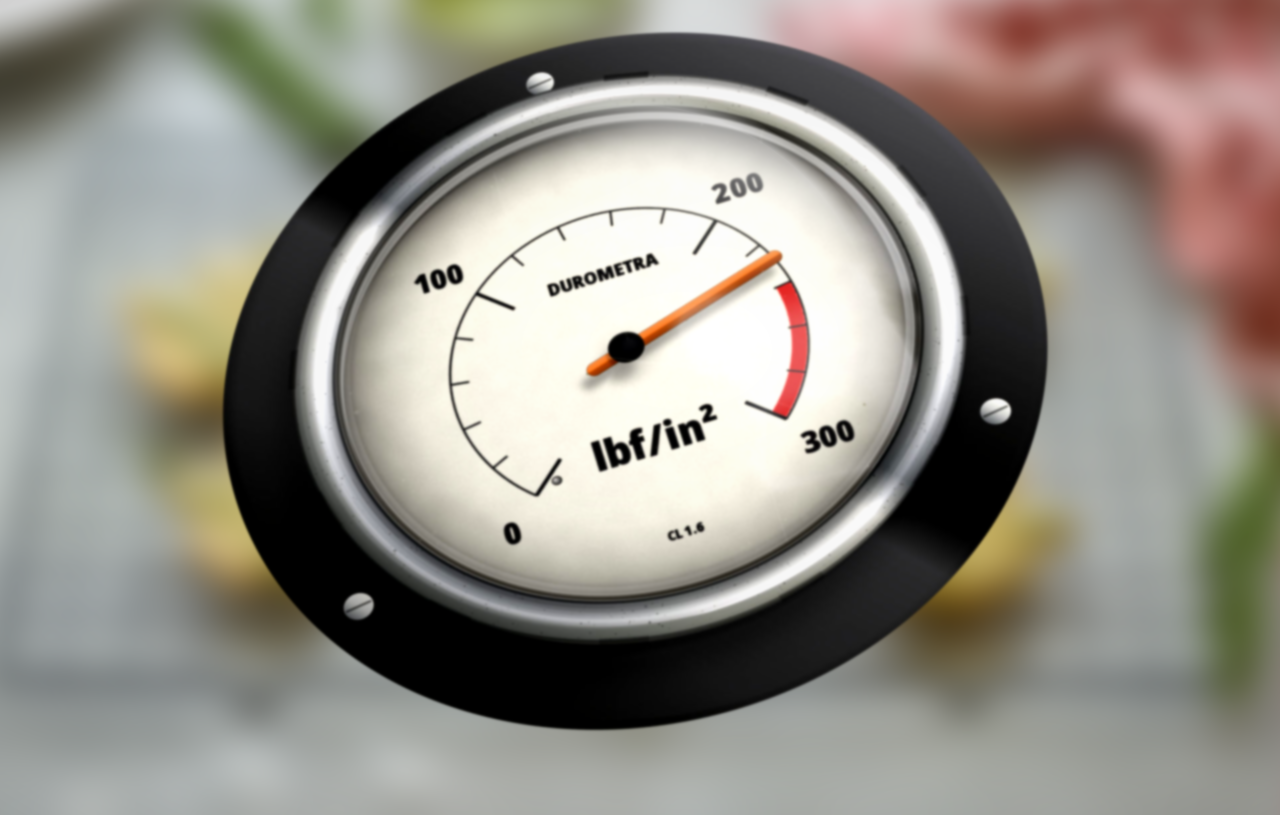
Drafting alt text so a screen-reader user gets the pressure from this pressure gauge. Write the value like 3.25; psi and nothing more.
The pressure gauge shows 230; psi
